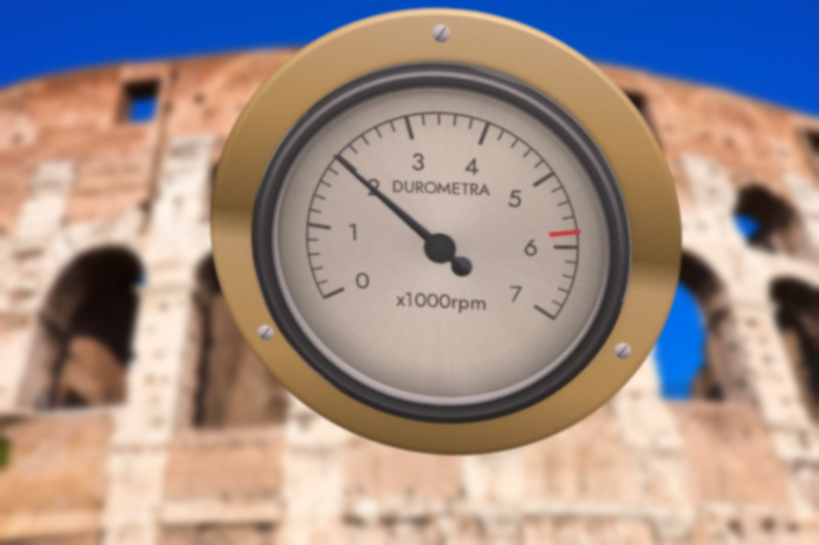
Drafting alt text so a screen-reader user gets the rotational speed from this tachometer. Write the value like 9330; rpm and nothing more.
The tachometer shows 2000; rpm
